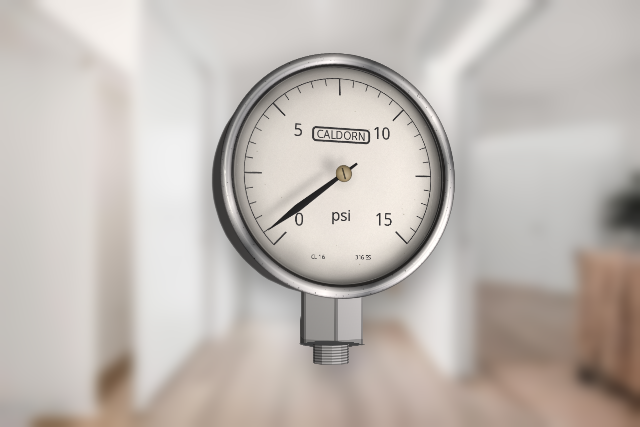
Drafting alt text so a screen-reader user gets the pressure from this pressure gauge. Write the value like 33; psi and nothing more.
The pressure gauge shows 0.5; psi
